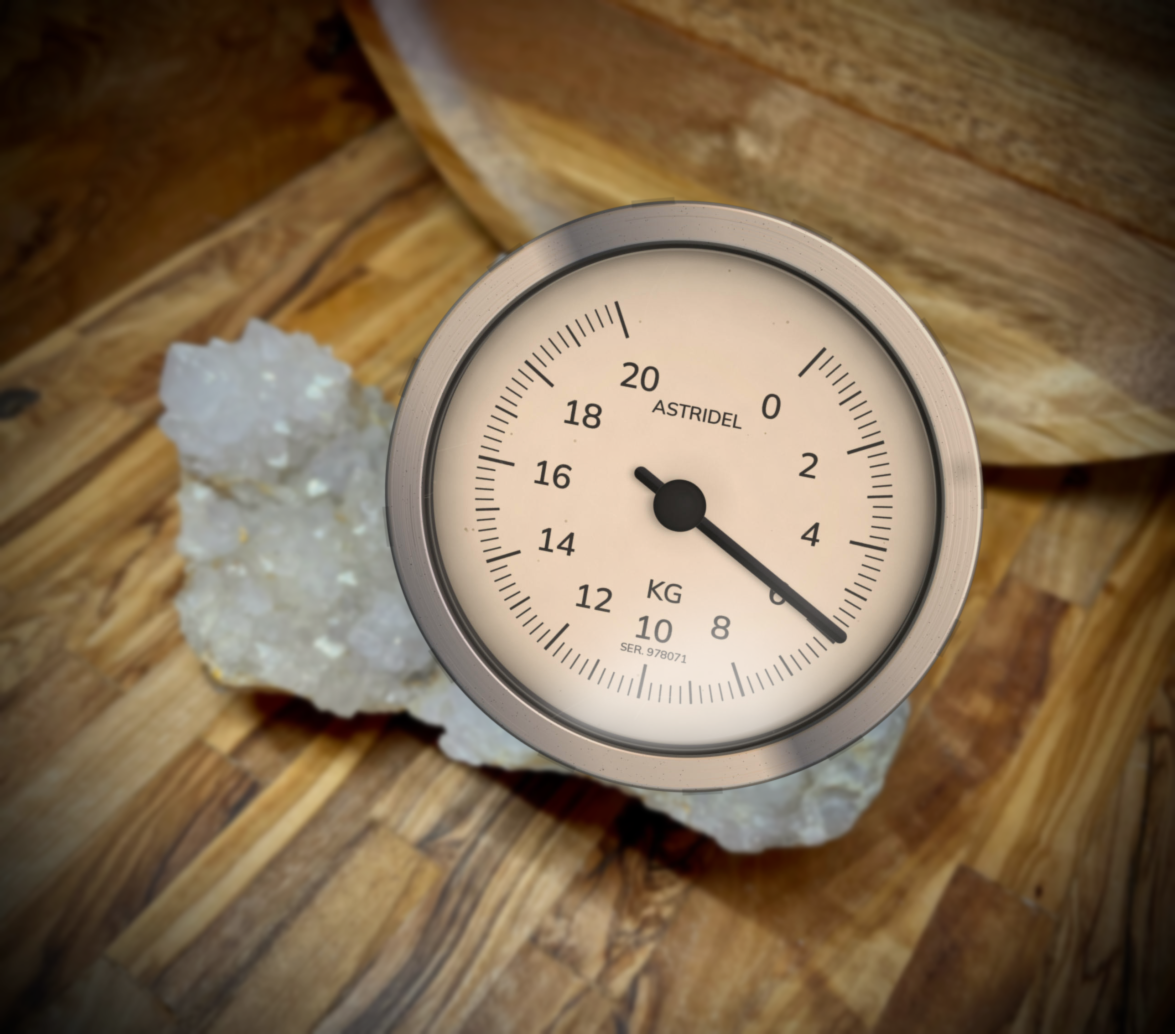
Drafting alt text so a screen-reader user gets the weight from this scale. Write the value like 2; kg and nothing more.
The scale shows 5.8; kg
